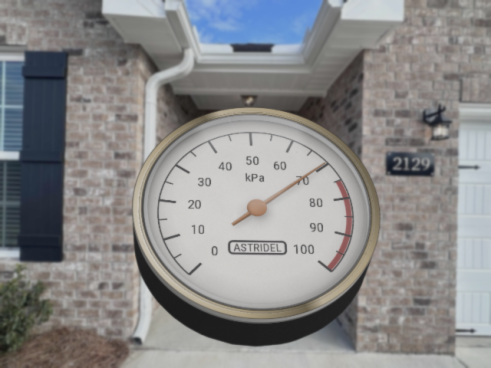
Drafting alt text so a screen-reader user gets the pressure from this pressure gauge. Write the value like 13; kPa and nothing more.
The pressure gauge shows 70; kPa
